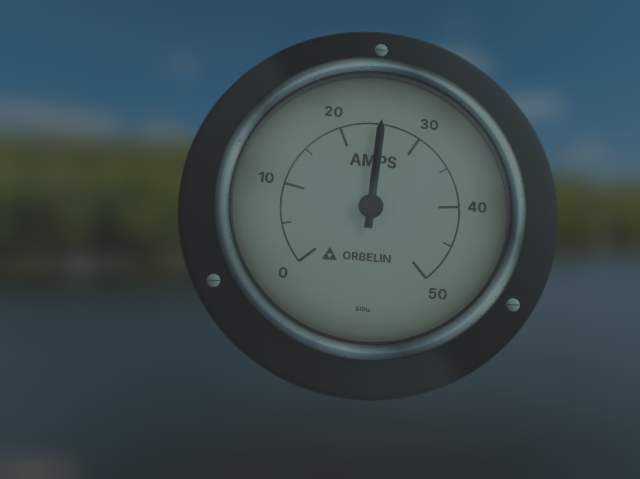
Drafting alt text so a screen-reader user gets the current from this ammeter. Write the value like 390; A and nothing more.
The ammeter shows 25; A
